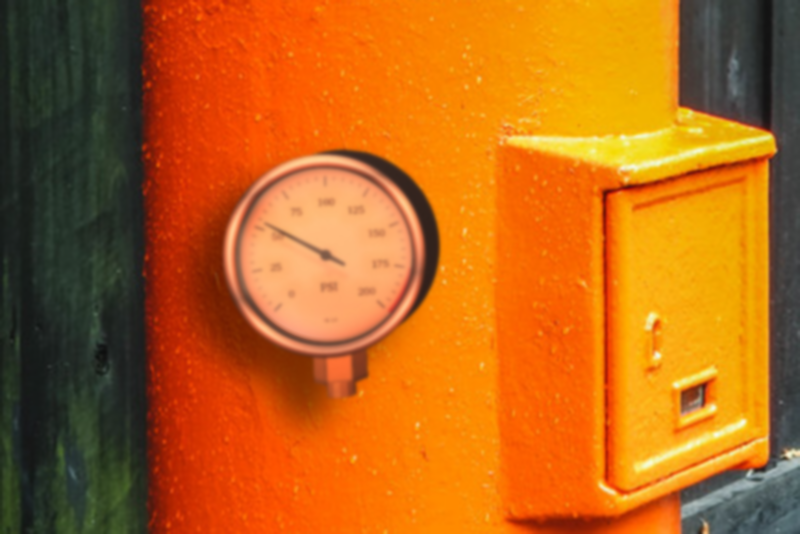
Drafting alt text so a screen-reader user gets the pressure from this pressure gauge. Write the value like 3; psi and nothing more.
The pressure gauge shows 55; psi
